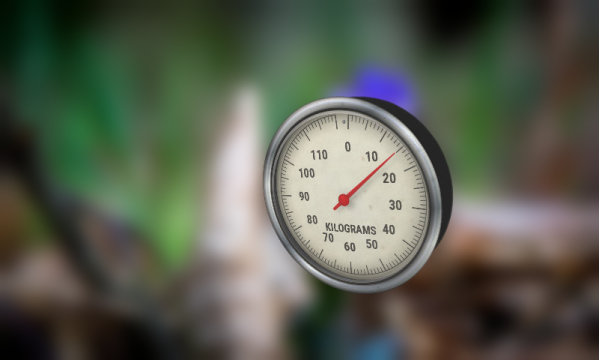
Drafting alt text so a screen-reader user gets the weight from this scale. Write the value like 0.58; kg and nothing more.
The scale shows 15; kg
